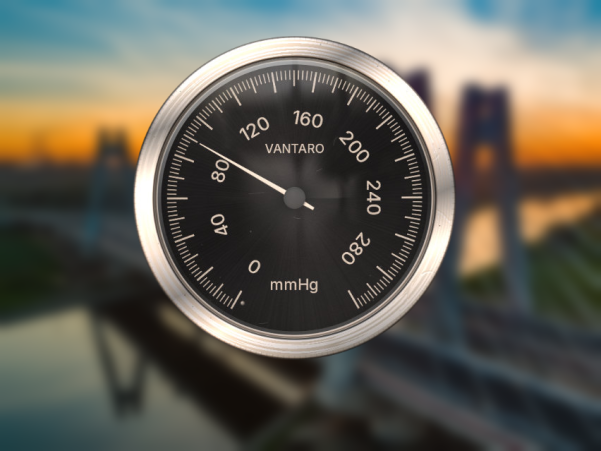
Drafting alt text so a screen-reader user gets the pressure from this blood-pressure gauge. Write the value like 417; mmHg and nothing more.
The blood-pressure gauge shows 90; mmHg
